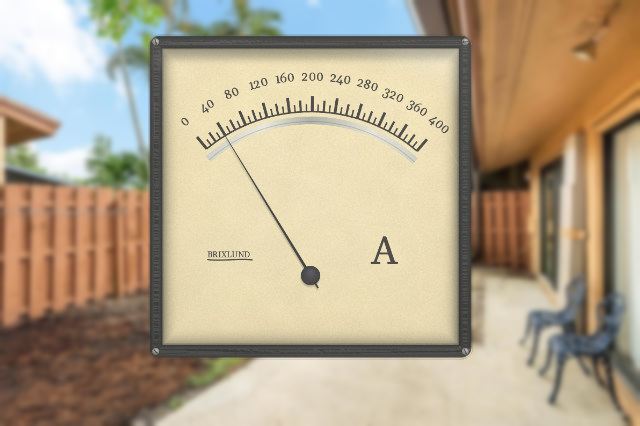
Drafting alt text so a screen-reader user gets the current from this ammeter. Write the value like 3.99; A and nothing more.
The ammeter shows 40; A
